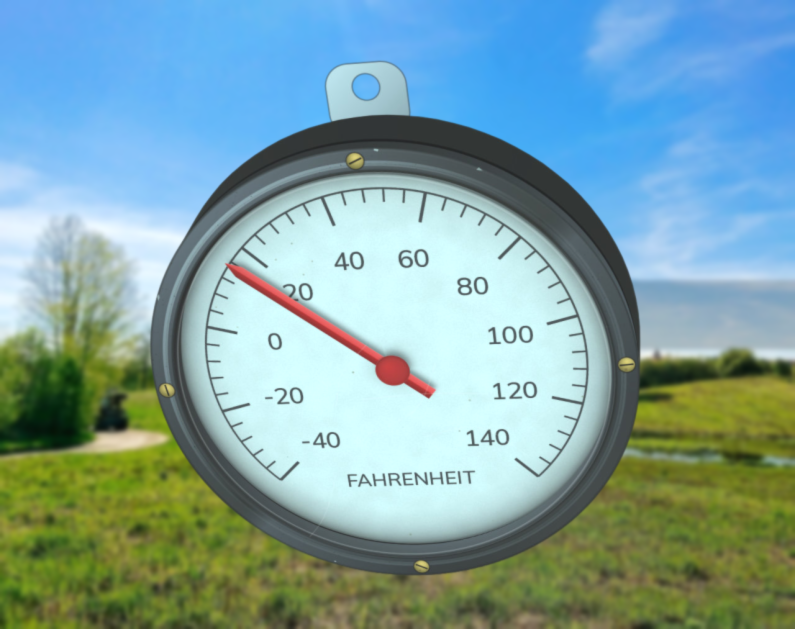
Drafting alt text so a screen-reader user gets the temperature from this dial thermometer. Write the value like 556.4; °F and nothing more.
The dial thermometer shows 16; °F
